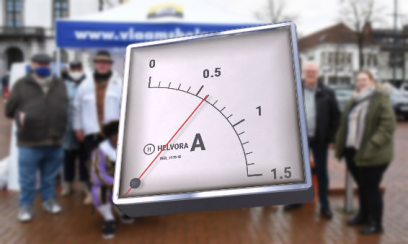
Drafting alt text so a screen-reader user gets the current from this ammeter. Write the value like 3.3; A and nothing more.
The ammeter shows 0.6; A
